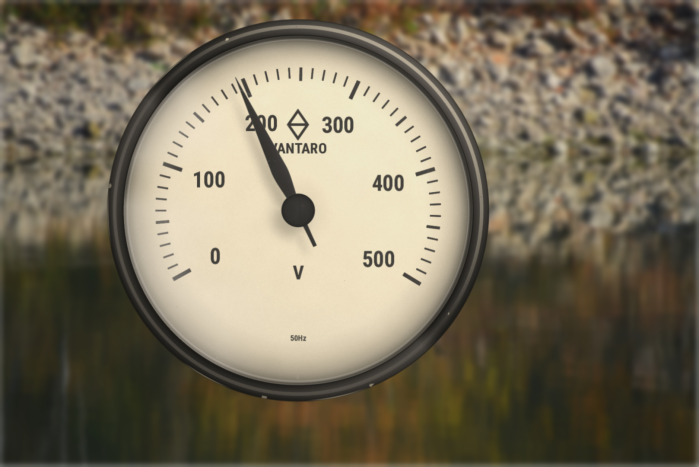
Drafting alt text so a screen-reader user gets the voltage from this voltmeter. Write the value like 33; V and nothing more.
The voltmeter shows 195; V
